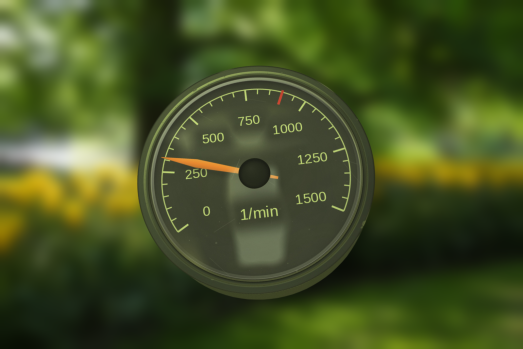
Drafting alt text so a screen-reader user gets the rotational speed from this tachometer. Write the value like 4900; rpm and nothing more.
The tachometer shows 300; rpm
